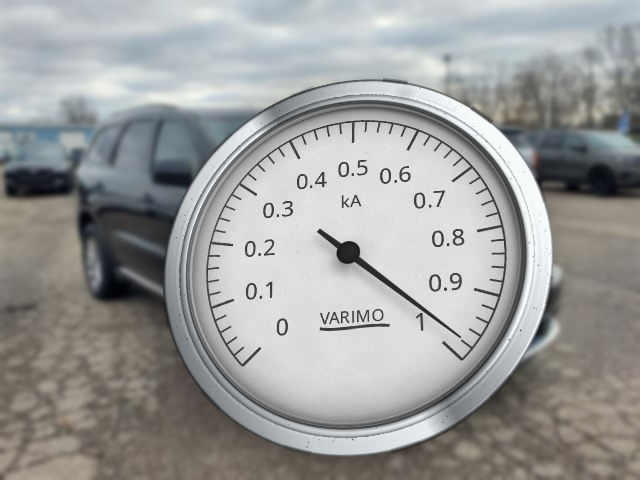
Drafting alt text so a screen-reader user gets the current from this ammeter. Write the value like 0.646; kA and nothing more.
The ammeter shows 0.98; kA
